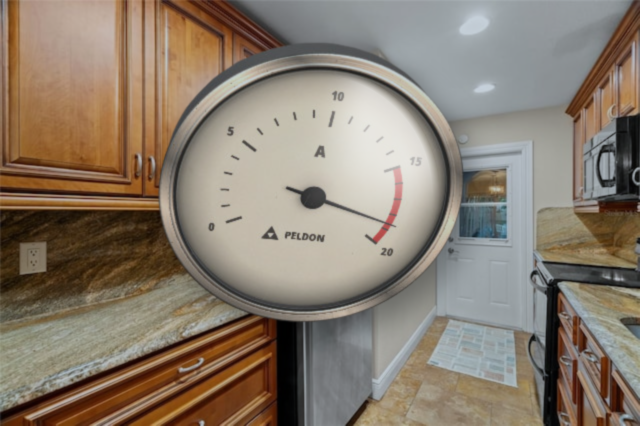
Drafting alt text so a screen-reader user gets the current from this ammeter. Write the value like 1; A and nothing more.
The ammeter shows 18.5; A
